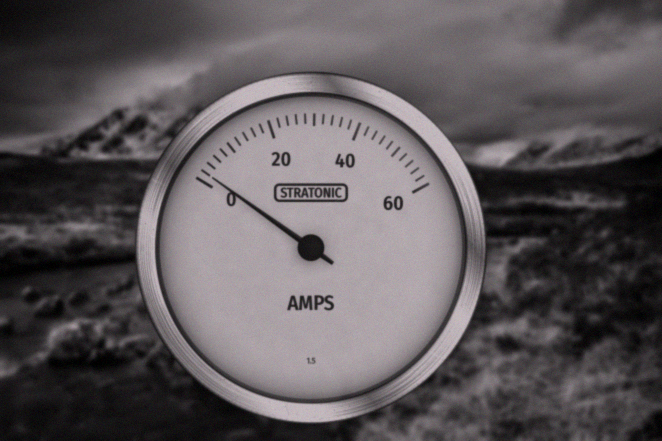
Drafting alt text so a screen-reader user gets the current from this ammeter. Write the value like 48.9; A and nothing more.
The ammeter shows 2; A
